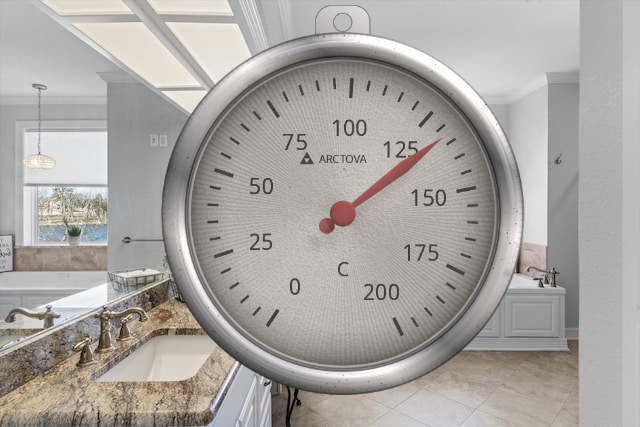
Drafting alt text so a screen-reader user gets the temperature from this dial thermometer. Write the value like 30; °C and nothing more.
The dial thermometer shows 132.5; °C
